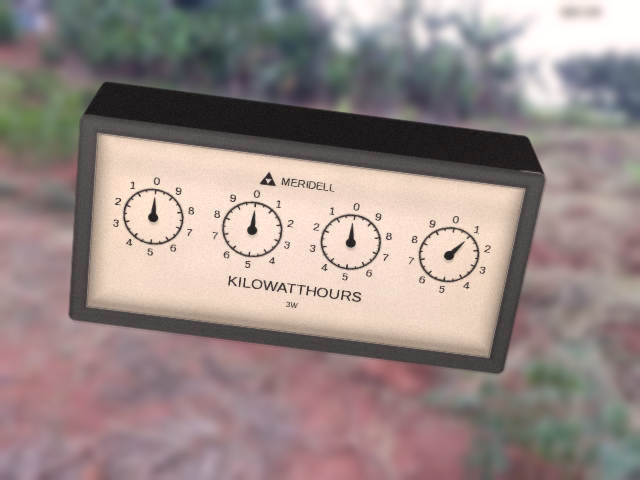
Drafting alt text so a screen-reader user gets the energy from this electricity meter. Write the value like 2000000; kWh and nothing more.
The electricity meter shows 1; kWh
